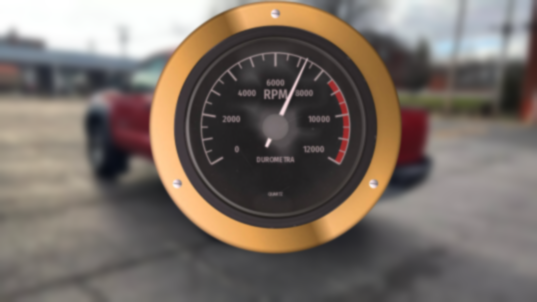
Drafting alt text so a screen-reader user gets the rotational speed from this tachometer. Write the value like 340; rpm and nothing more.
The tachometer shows 7250; rpm
